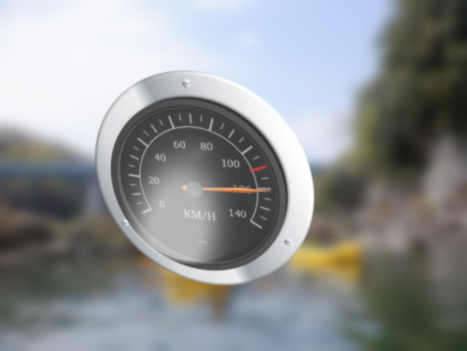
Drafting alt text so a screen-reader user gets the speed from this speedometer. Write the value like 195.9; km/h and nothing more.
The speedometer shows 120; km/h
